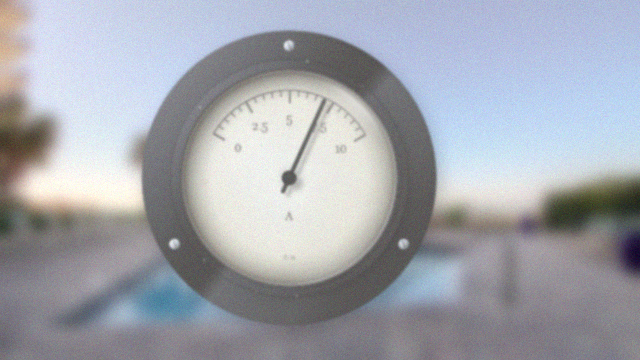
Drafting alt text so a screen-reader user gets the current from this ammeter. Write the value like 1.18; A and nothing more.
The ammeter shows 7; A
